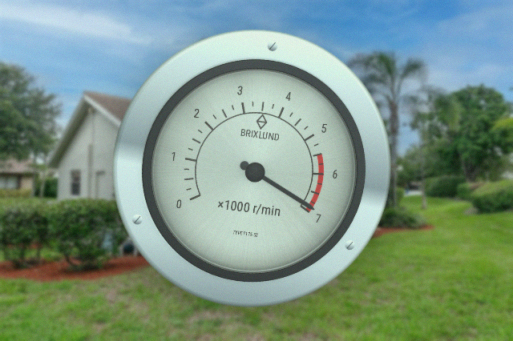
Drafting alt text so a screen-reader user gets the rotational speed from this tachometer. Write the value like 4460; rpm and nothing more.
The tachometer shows 6875; rpm
